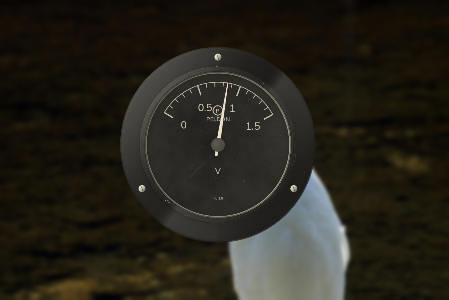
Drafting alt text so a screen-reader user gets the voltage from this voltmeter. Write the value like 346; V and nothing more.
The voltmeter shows 0.85; V
